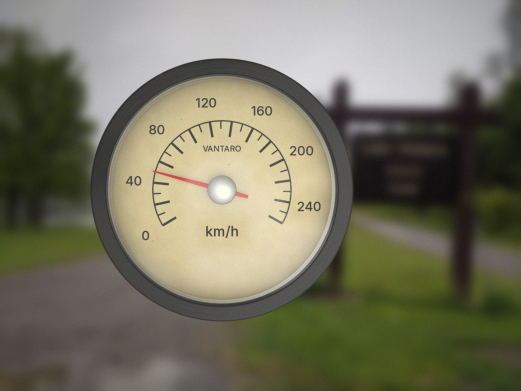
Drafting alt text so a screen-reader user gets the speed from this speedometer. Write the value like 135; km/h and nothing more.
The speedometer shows 50; km/h
